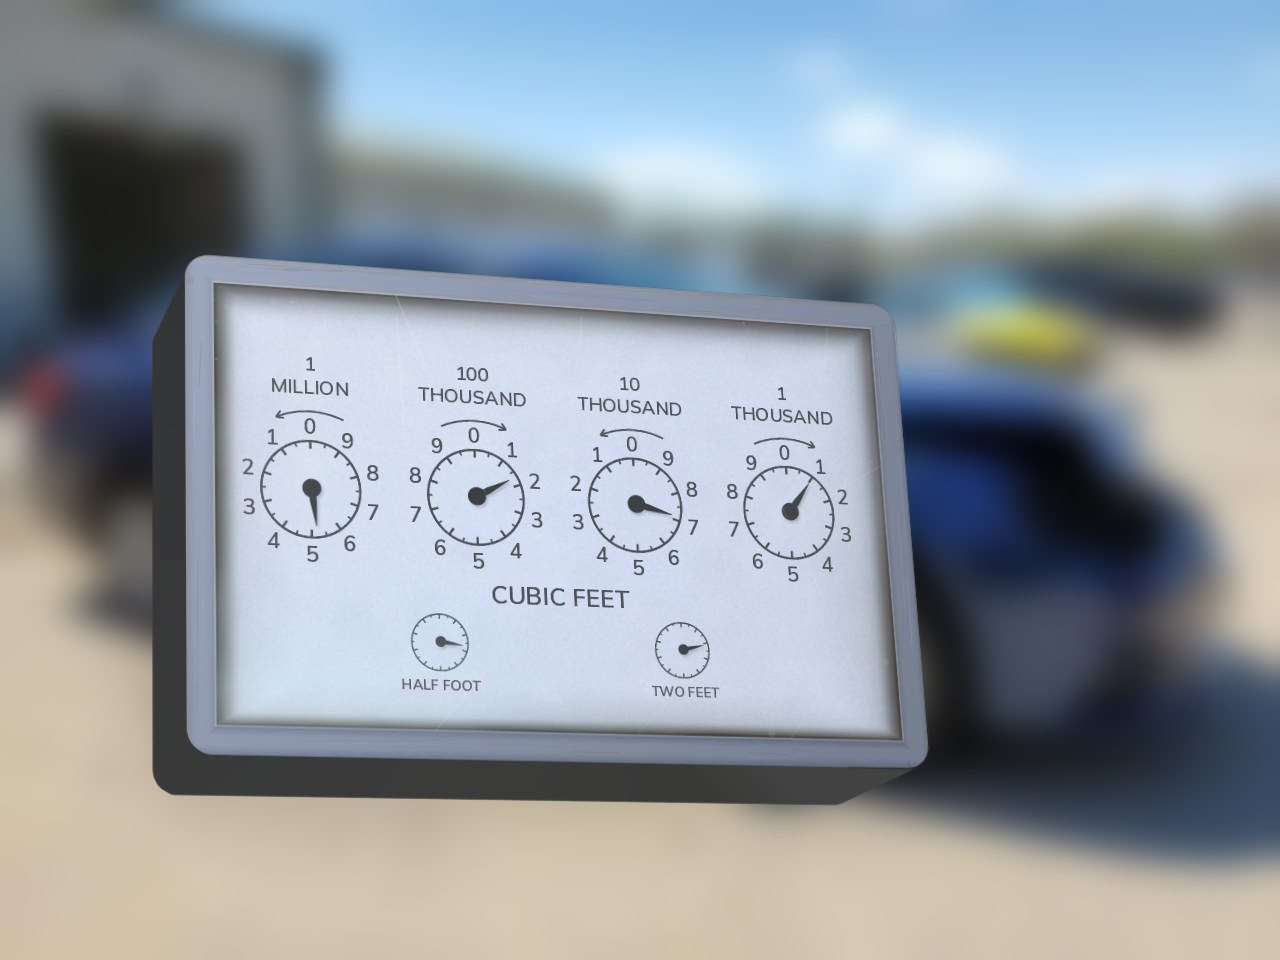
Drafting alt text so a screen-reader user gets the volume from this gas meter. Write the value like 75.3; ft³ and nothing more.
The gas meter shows 517100; ft³
